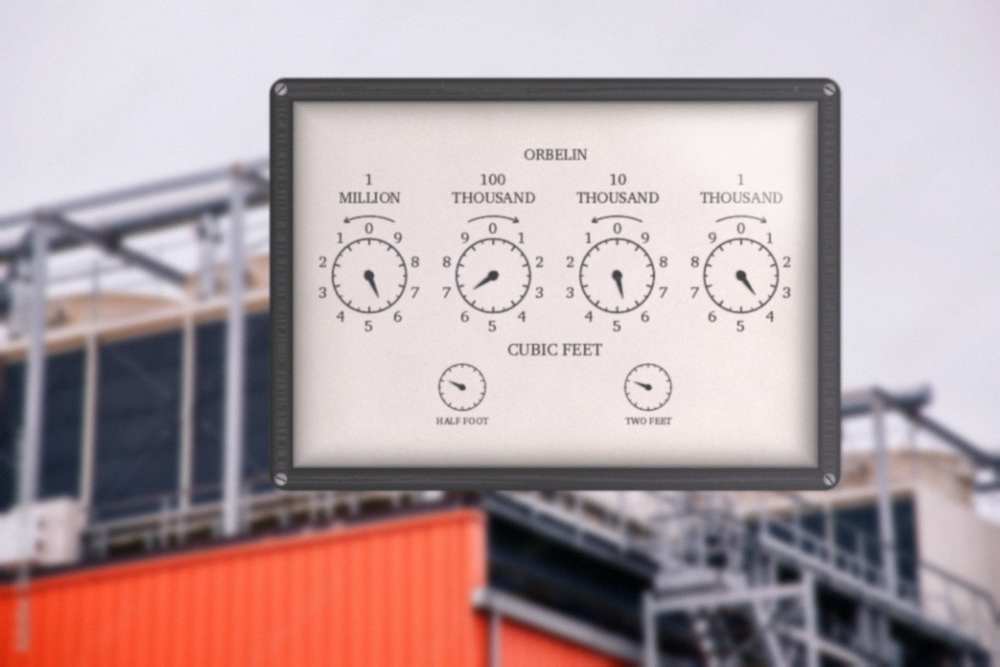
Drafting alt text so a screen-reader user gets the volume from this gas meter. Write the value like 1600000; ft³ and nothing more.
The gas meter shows 565400; ft³
